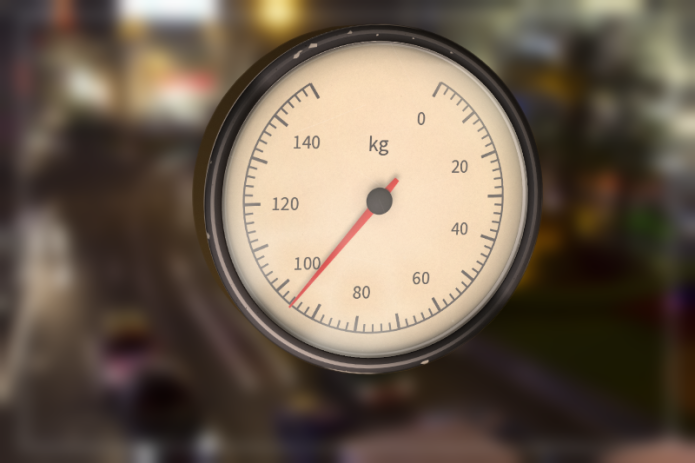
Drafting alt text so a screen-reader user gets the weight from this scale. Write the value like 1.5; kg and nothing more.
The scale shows 96; kg
